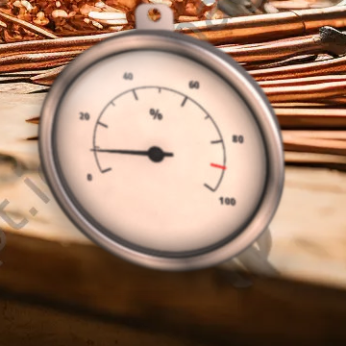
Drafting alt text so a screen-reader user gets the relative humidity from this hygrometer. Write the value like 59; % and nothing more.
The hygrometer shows 10; %
